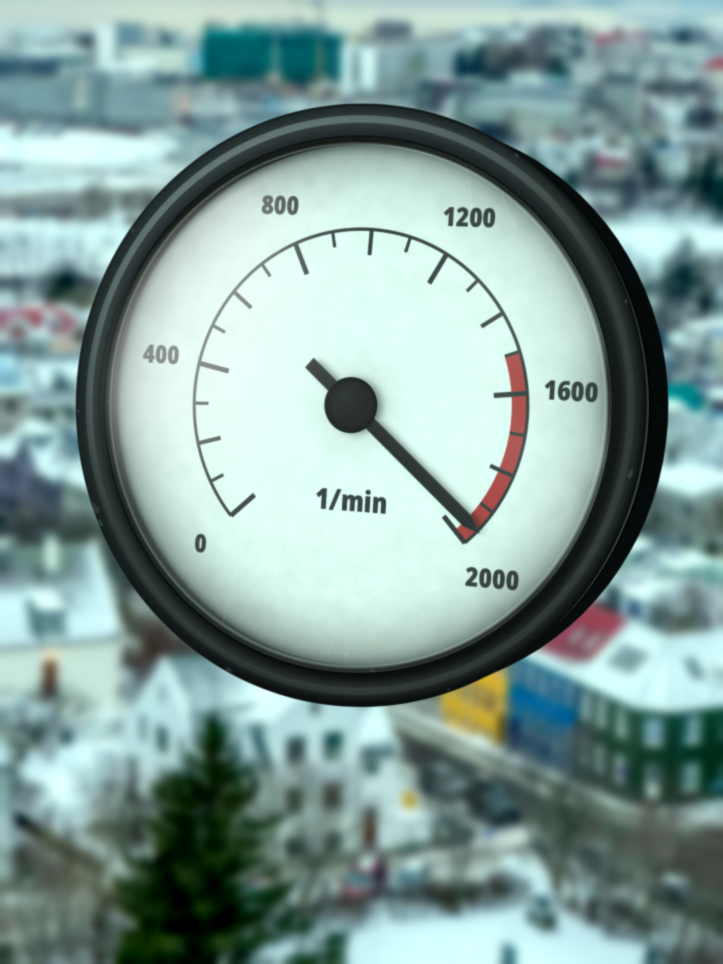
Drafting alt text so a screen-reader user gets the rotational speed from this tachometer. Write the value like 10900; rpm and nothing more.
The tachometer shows 1950; rpm
